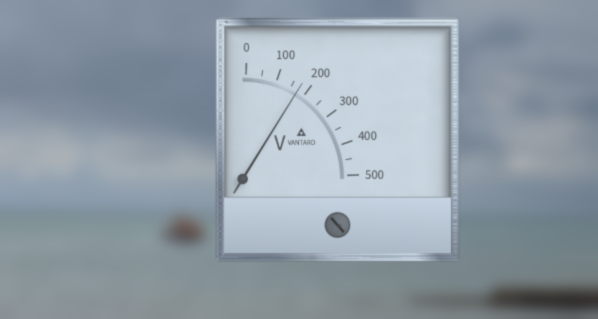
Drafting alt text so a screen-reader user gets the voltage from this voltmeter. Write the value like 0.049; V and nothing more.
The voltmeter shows 175; V
